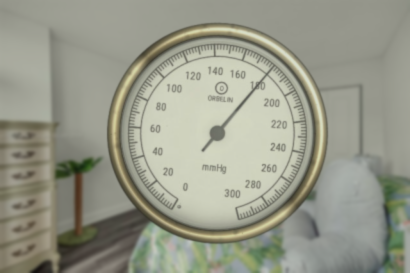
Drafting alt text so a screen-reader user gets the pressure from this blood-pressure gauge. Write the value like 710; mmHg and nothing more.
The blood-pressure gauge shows 180; mmHg
